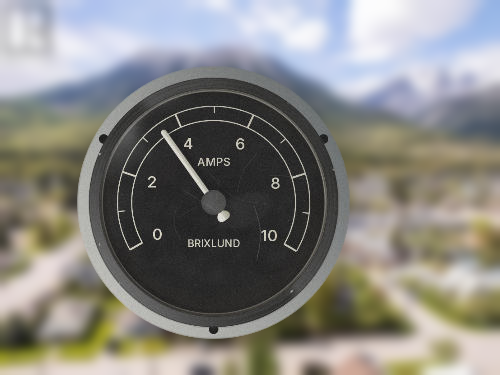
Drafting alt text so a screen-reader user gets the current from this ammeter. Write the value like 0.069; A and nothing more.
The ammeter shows 3.5; A
